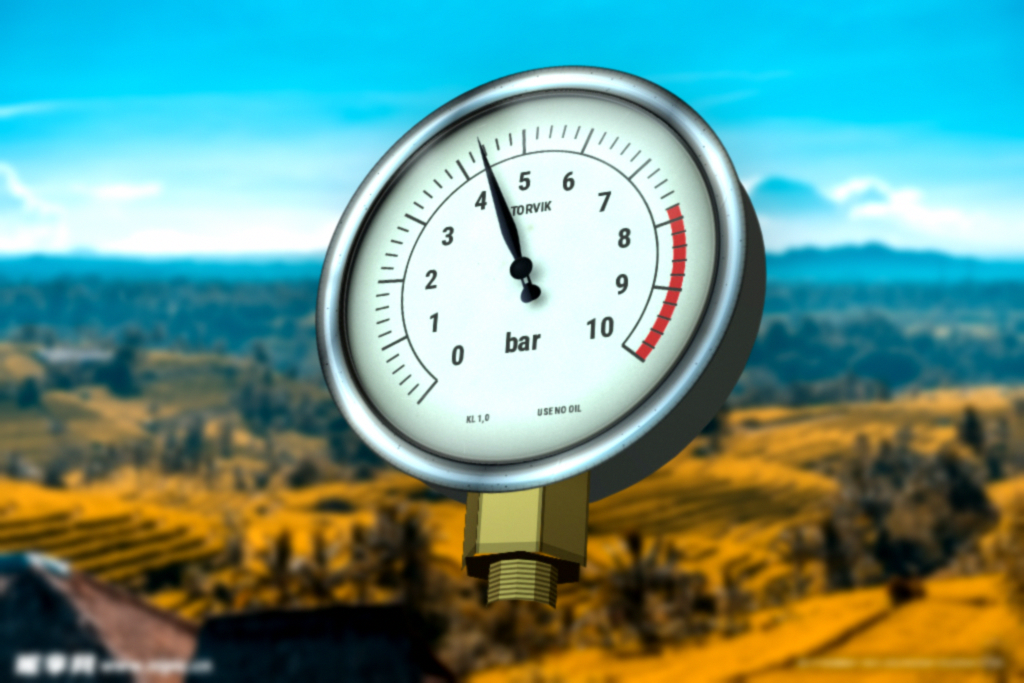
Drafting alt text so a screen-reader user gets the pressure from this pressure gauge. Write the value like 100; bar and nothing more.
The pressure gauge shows 4.4; bar
